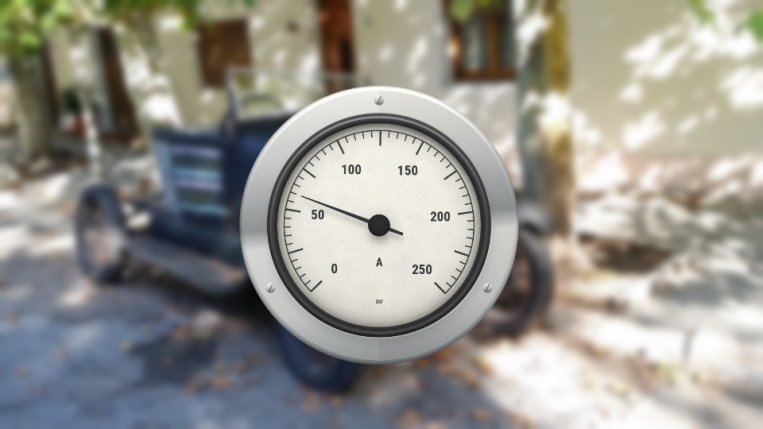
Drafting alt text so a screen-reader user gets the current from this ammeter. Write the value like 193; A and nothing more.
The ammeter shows 60; A
